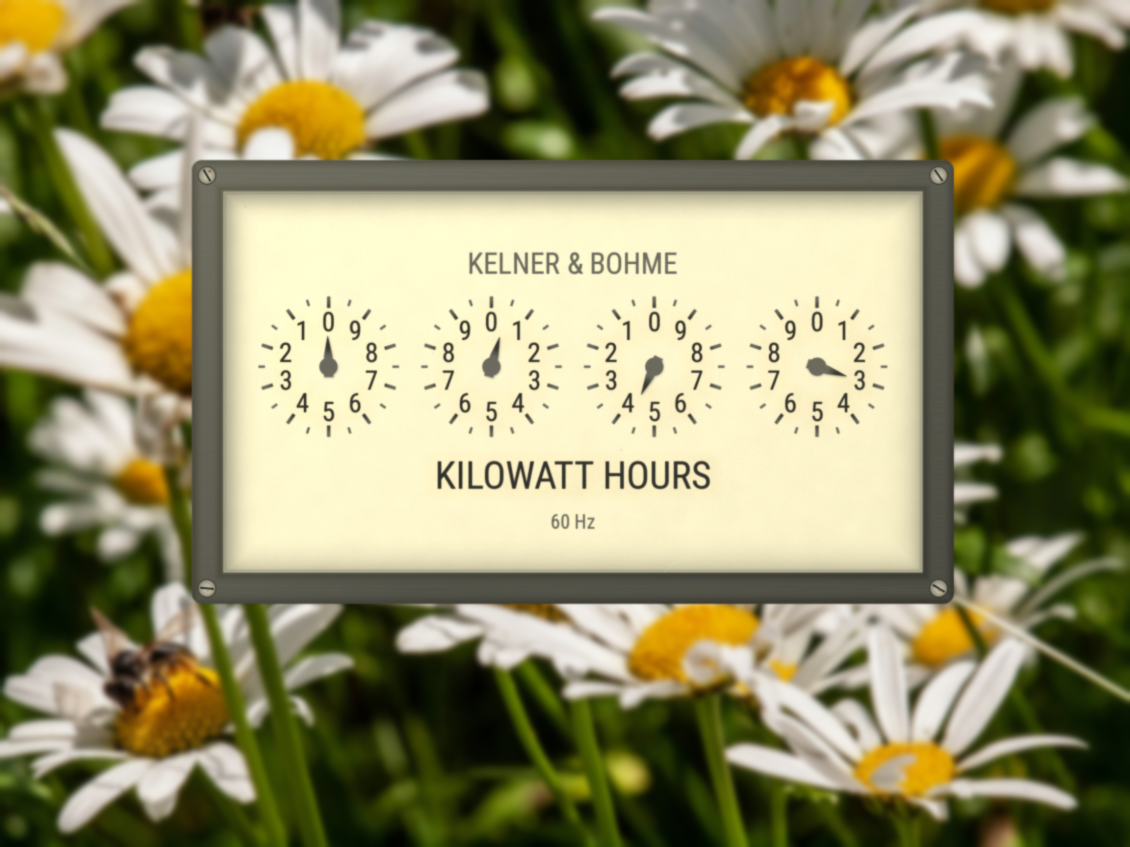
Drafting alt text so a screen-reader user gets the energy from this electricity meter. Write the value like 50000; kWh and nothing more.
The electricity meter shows 43; kWh
